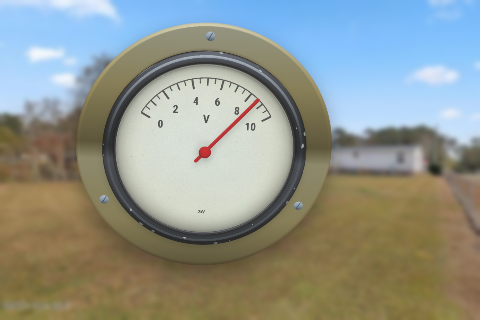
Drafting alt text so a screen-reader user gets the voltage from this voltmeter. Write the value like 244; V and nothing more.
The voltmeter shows 8.5; V
